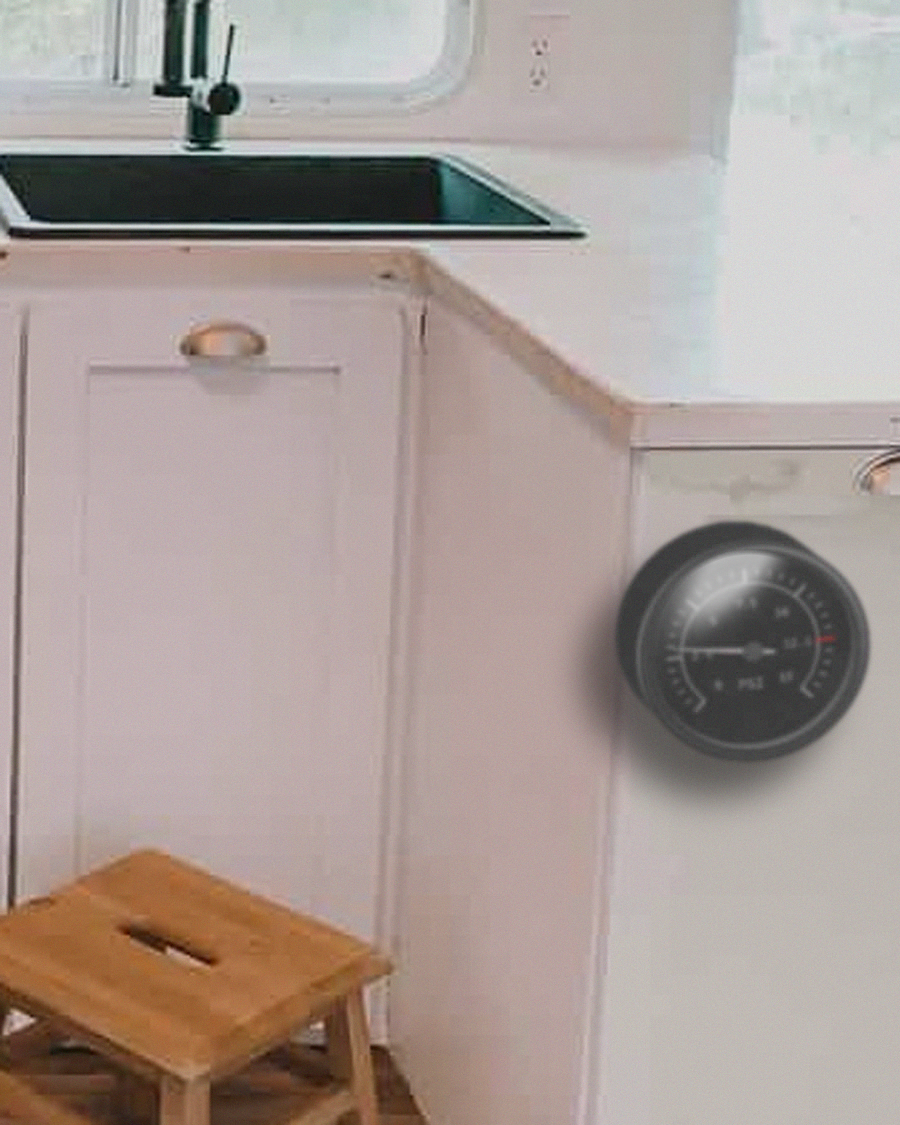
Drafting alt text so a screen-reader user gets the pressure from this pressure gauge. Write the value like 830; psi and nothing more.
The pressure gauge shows 3; psi
